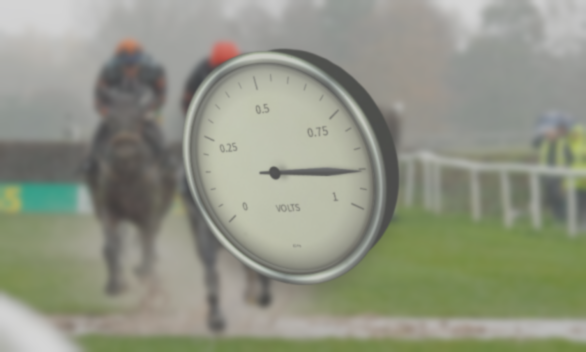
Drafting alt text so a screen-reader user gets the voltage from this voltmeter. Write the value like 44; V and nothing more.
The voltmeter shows 0.9; V
